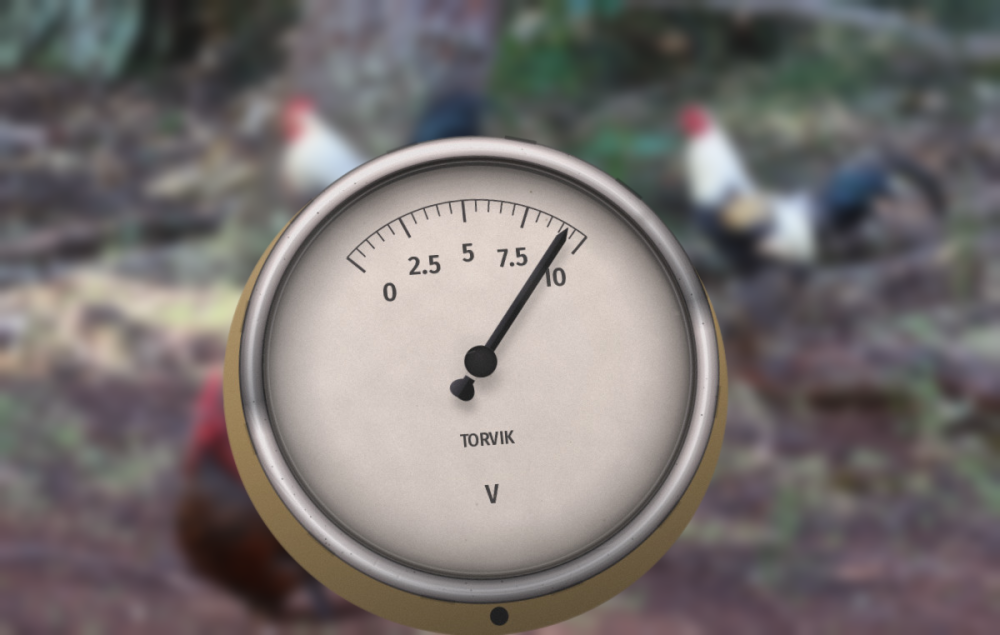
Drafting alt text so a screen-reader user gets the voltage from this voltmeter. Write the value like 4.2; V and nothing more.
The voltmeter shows 9.25; V
